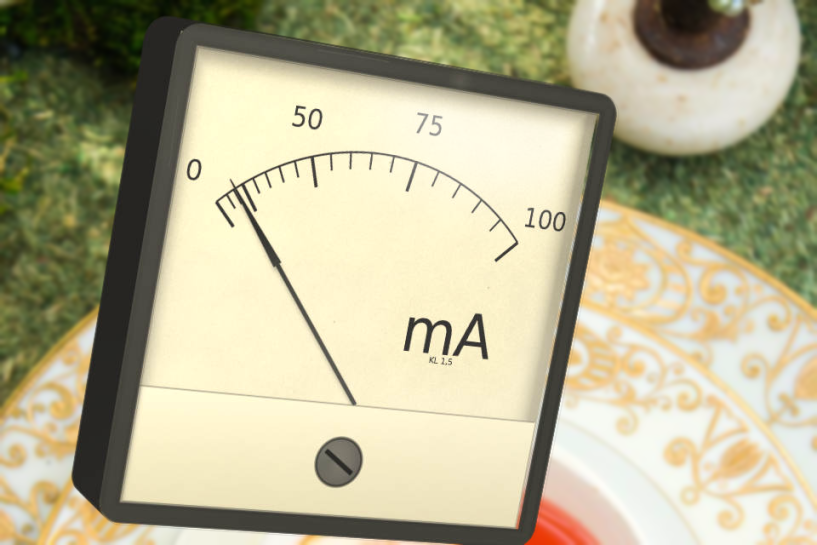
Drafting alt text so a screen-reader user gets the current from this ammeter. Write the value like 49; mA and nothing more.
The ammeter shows 20; mA
